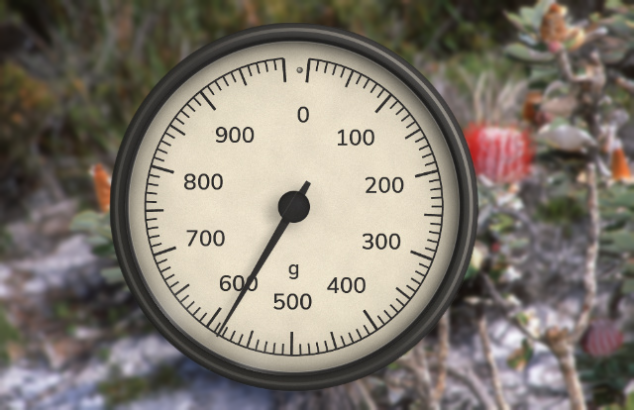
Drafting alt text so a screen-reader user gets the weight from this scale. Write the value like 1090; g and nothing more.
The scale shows 585; g
